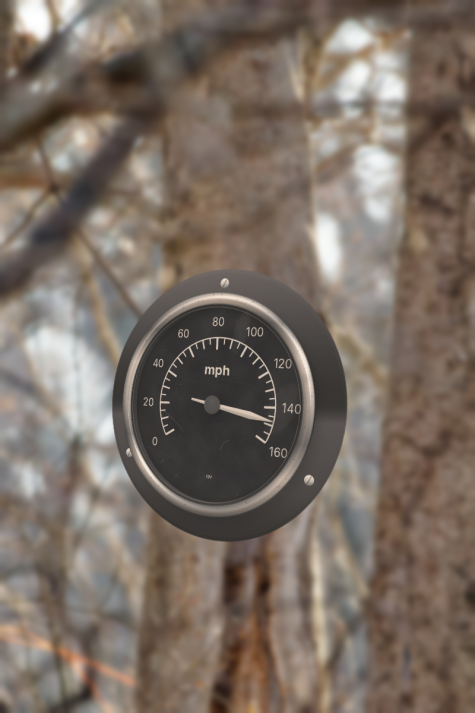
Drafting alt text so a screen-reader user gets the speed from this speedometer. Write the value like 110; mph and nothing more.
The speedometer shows 147.5; mph
